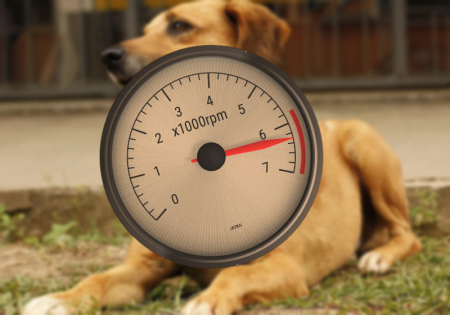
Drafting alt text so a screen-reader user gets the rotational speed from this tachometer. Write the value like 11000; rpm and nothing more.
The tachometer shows 6300; rpm
